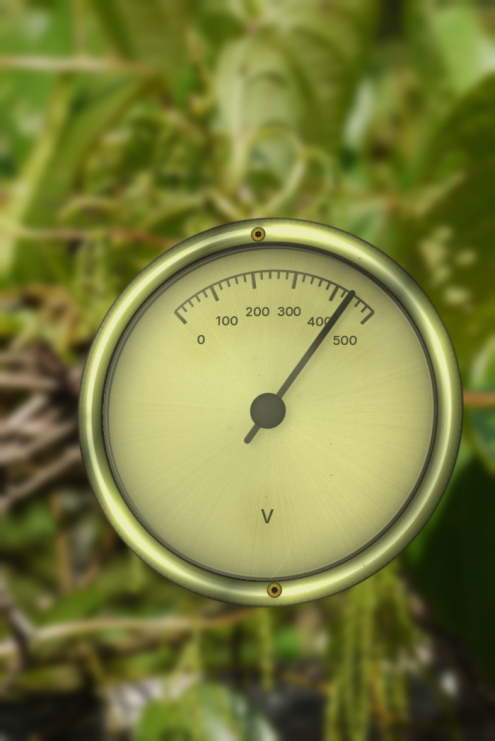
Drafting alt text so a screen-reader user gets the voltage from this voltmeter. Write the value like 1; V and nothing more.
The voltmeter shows 440; V
